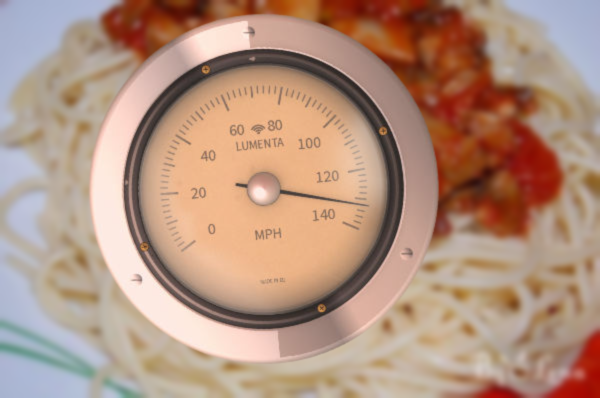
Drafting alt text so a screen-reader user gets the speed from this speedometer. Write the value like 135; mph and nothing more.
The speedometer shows 132; mph
